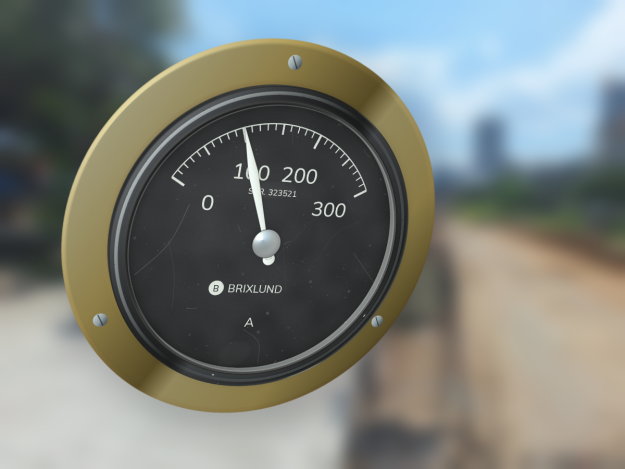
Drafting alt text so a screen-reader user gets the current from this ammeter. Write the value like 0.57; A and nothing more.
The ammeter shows 100; A
